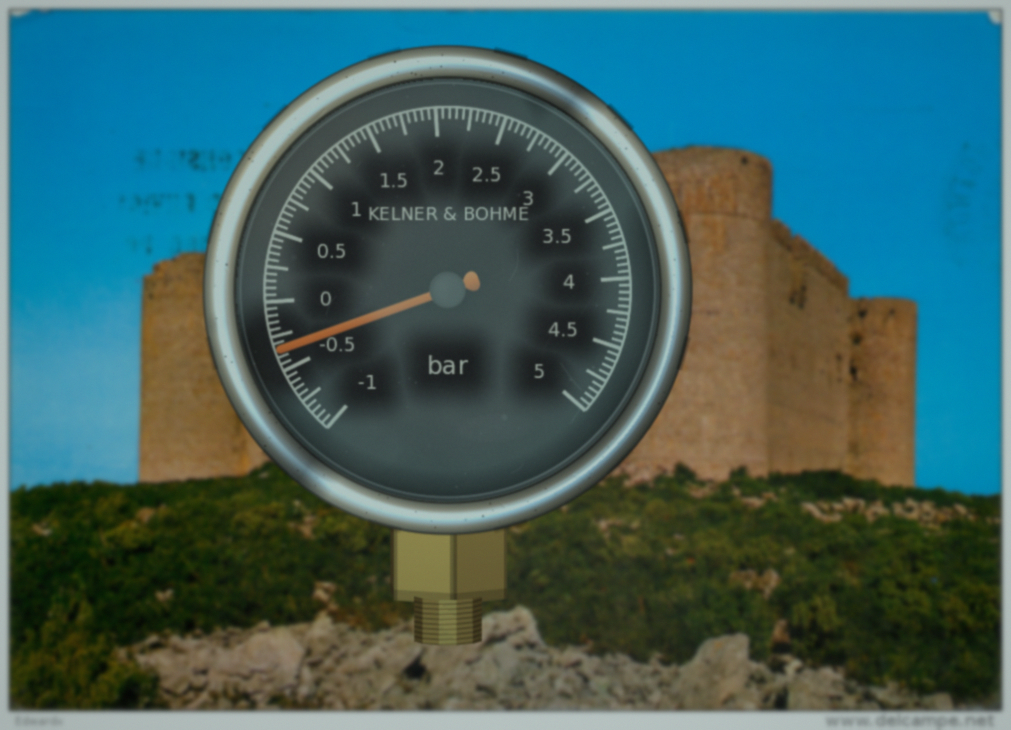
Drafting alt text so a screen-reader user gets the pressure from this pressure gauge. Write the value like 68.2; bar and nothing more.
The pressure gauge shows -0.35; bar
